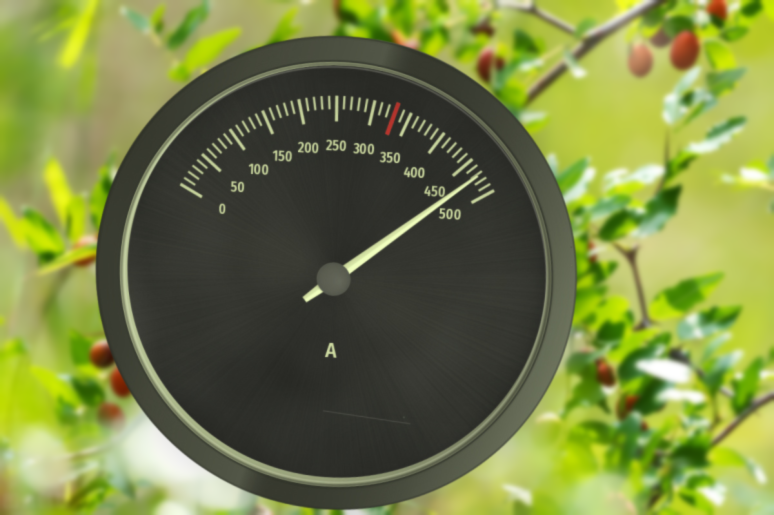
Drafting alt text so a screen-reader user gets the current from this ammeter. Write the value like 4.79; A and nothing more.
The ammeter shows 470; A
